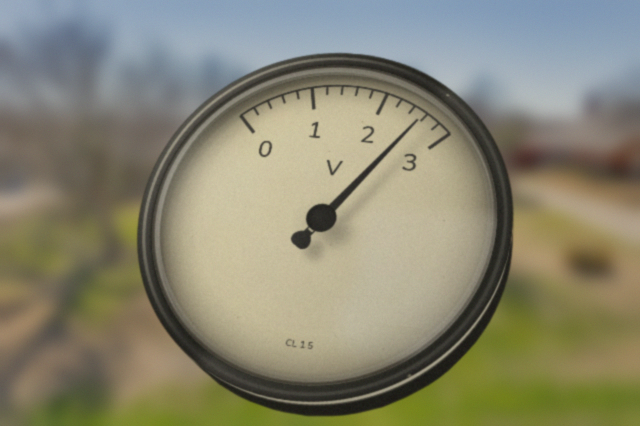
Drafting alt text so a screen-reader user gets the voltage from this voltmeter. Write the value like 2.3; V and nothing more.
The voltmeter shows 2.6; V
